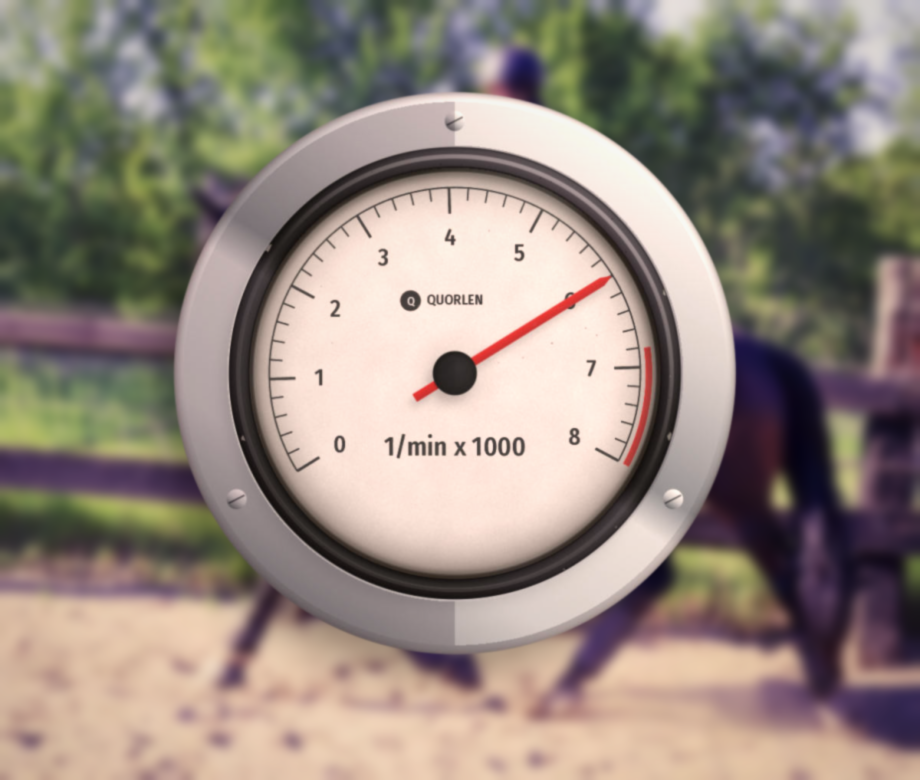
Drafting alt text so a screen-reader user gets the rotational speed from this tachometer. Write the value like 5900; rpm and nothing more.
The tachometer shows 6000; rpm
